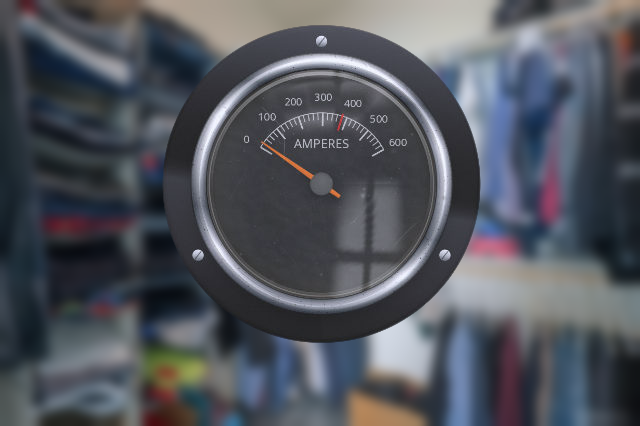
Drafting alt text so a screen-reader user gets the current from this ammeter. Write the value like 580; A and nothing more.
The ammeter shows 20; A
